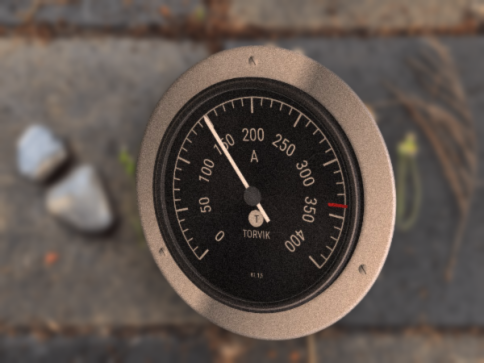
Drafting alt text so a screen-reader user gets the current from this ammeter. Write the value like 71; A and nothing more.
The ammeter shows 150; A
